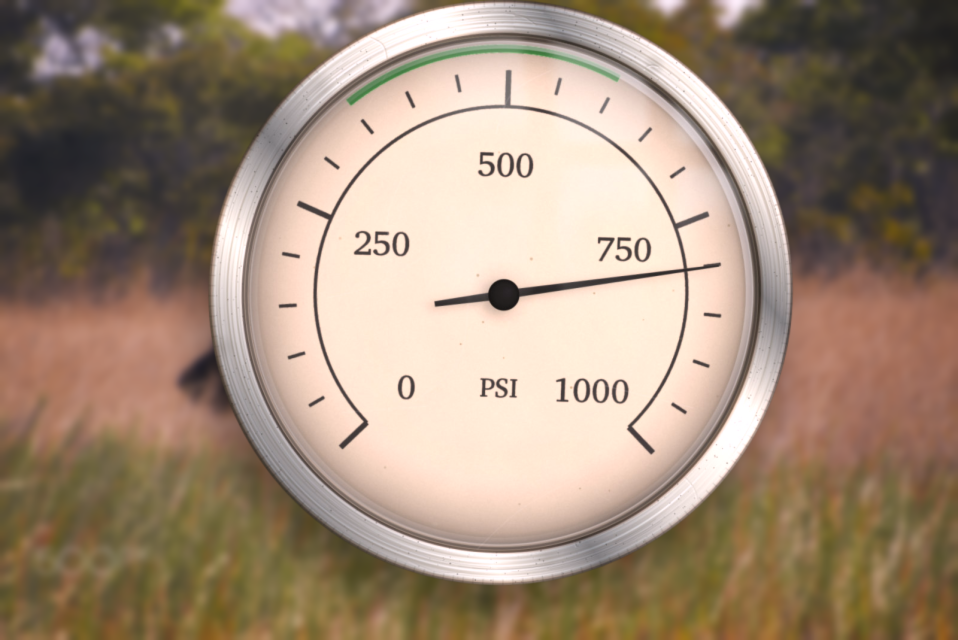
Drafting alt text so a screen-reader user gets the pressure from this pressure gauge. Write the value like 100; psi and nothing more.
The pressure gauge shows 800; psi
